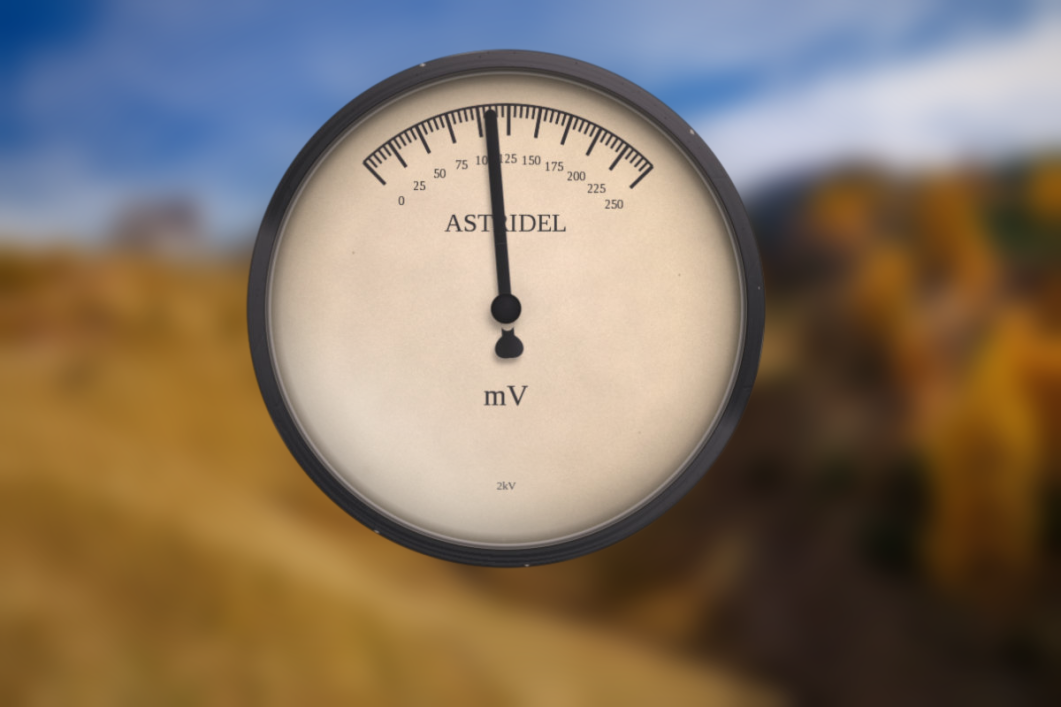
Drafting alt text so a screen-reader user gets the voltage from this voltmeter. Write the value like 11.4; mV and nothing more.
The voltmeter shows 110; mV
